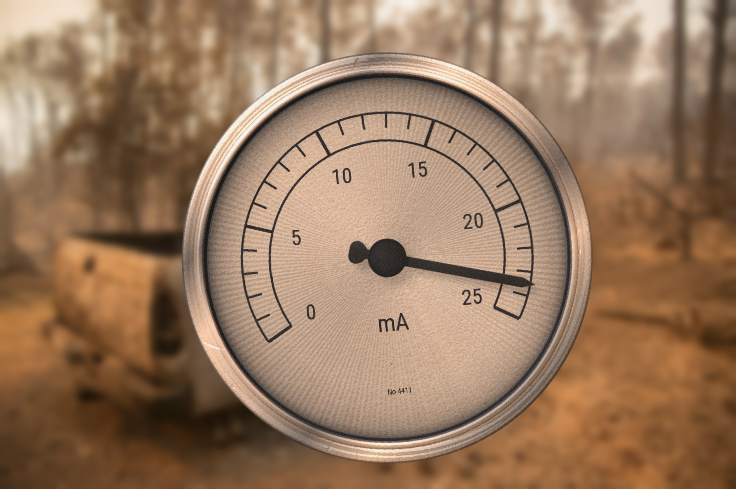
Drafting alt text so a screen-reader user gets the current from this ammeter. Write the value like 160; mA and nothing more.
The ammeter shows 23.5; mA
